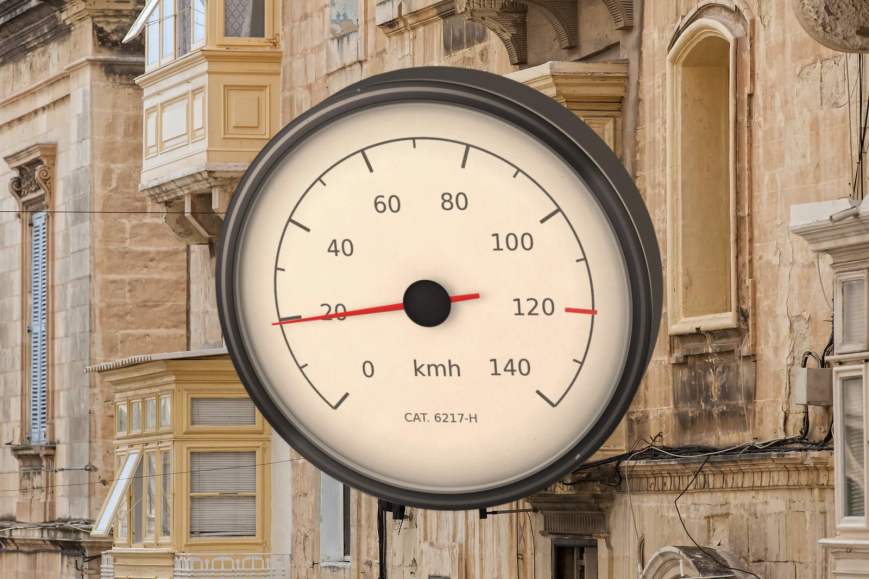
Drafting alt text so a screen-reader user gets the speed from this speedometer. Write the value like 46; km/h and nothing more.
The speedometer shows 20; km/h
